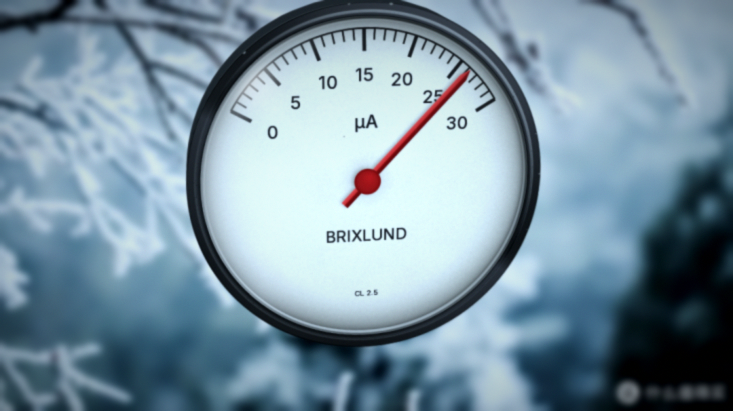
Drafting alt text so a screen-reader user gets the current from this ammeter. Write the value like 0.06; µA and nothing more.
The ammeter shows 26; µA
